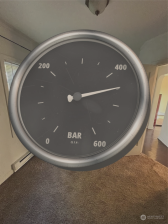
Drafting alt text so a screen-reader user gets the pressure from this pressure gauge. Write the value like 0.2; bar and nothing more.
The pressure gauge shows 450; bar
